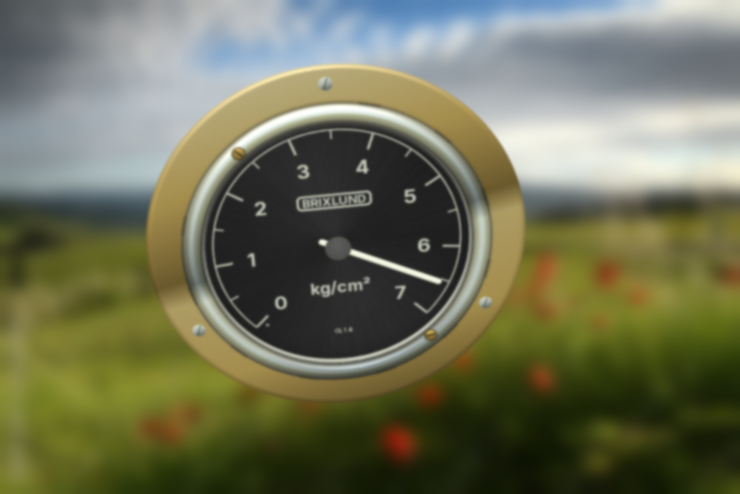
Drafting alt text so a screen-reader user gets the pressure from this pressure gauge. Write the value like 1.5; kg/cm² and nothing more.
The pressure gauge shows 6.5; kg/cm²
